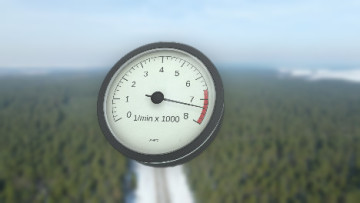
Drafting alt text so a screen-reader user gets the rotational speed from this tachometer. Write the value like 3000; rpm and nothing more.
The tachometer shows 7400; rpm
